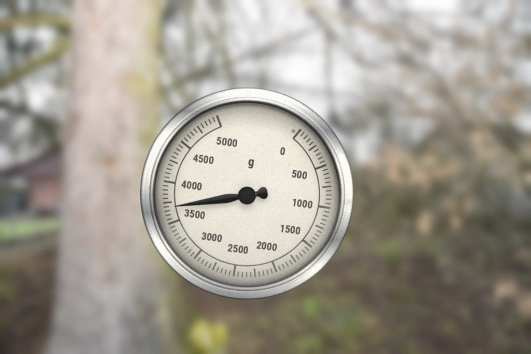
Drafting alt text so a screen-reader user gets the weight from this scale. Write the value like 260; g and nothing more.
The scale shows 3700; g
